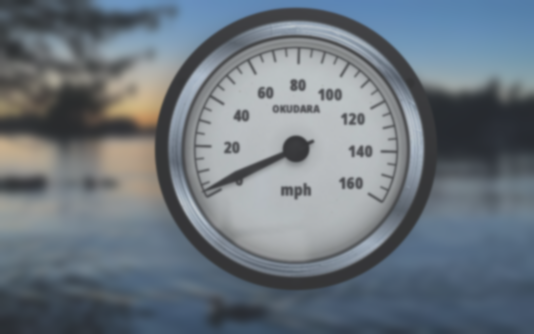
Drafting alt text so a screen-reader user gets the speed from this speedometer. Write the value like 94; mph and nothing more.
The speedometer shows 2.5; mph
